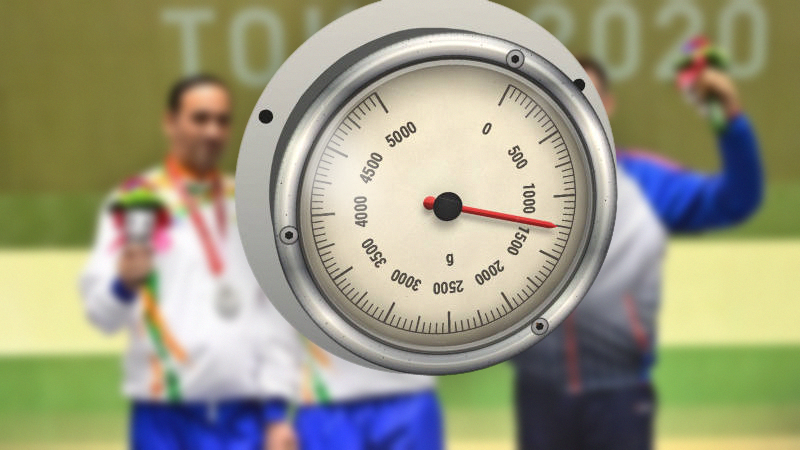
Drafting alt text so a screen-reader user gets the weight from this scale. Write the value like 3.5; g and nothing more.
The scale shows 1250; g
